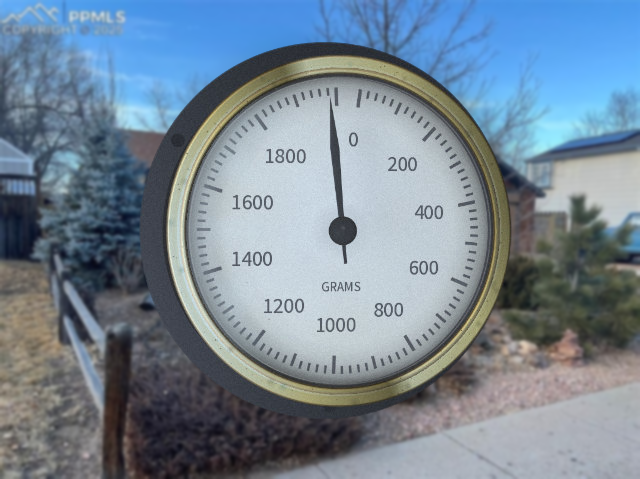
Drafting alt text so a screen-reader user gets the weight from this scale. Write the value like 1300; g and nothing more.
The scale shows 1980; g
